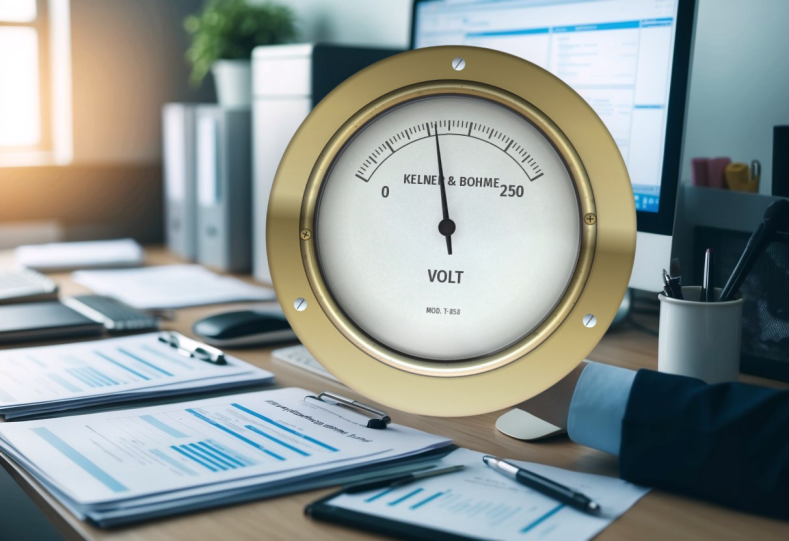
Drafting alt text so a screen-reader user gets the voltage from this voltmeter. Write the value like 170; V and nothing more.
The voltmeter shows 110; V
